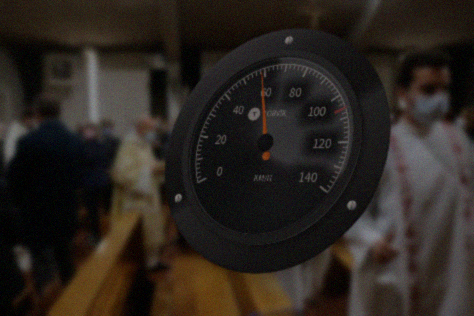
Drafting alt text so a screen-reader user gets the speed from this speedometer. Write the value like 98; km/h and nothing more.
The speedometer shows 60; km/h
